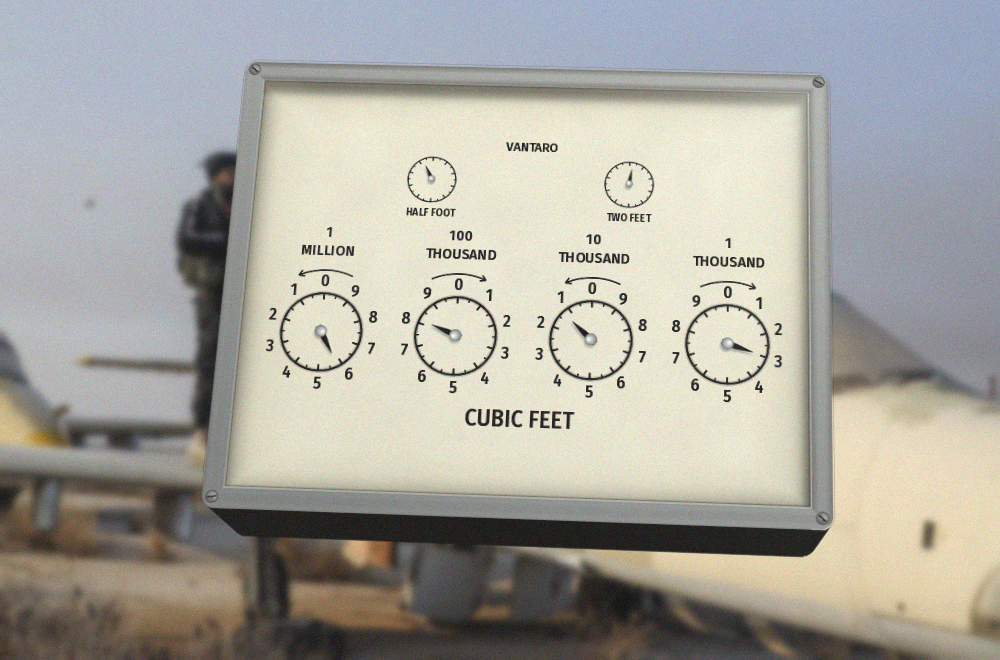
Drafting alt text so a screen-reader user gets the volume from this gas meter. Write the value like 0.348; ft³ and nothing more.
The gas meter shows 581300; ft³
